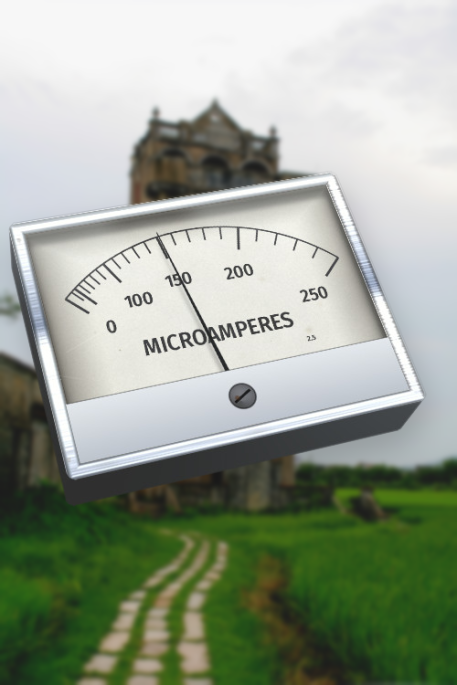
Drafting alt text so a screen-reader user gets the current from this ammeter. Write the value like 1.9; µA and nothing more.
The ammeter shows 150; µA
